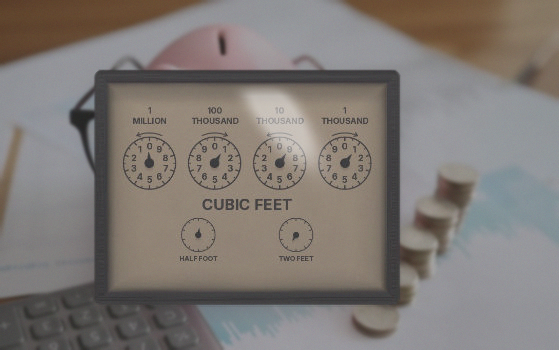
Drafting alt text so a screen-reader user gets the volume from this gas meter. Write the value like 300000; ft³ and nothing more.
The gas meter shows 9100; ft³
